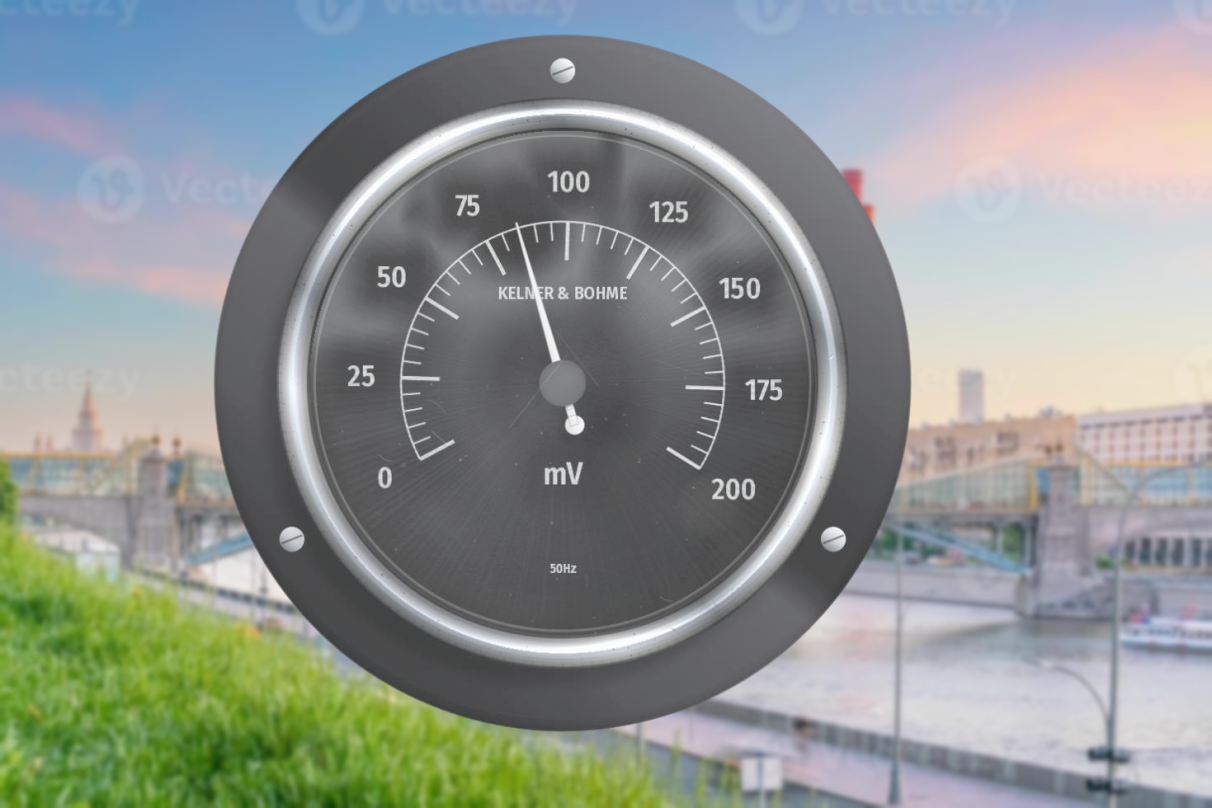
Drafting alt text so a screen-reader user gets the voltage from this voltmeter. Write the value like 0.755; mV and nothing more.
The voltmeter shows 85; mV
